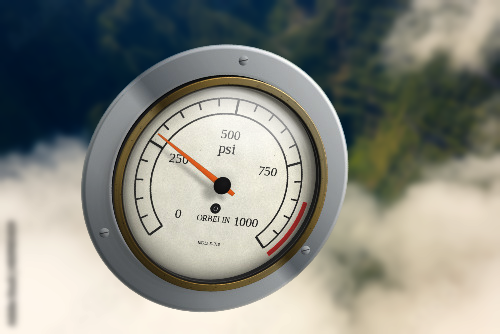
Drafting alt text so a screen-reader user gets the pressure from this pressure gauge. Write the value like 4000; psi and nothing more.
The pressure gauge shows 275; psi
